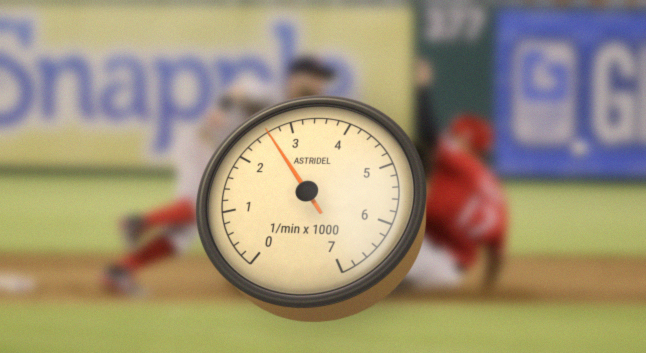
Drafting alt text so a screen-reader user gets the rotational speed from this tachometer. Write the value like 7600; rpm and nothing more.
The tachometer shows 2600; rpm
